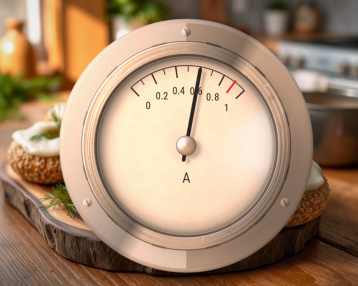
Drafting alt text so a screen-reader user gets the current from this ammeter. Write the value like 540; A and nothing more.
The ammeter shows 0.6; A
